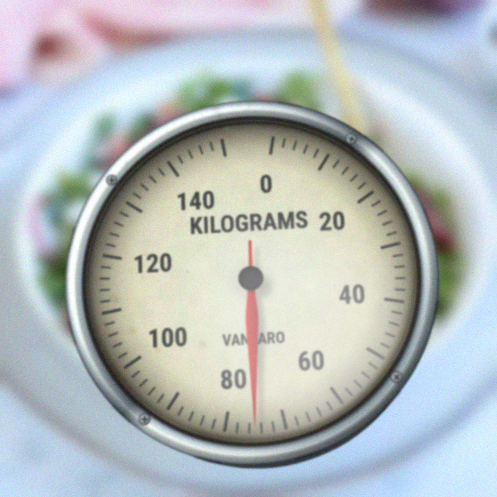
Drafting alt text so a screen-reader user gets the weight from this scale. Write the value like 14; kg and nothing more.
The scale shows 75; kg
